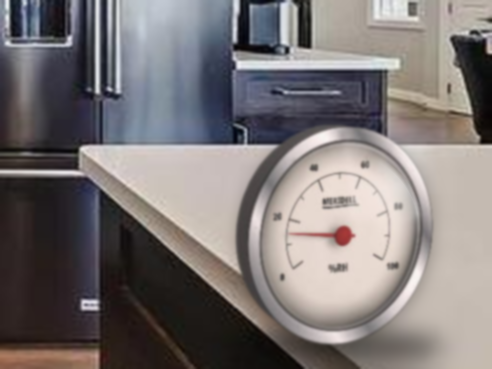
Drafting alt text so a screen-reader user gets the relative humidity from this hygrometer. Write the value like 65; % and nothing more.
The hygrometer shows 15; %
